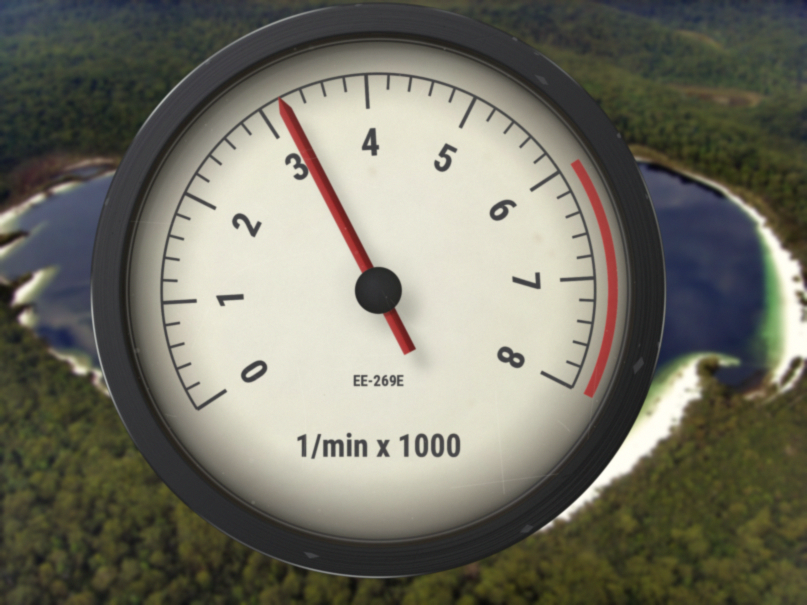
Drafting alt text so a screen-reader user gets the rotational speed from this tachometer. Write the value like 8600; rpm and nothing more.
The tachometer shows 3200; rpm
